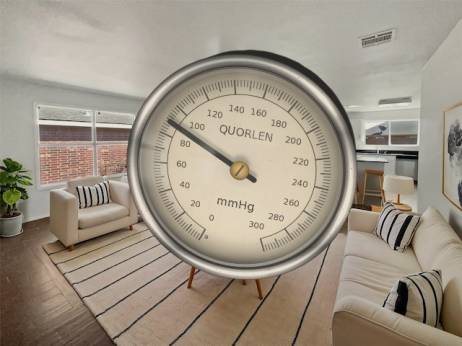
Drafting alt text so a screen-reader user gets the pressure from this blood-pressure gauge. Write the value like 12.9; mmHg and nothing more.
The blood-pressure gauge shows 90; mmHg
